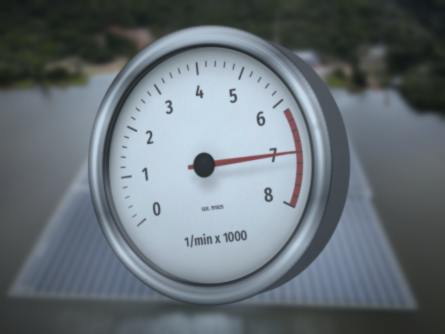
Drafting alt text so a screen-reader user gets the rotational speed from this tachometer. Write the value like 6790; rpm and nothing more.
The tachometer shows 7000; rpm
